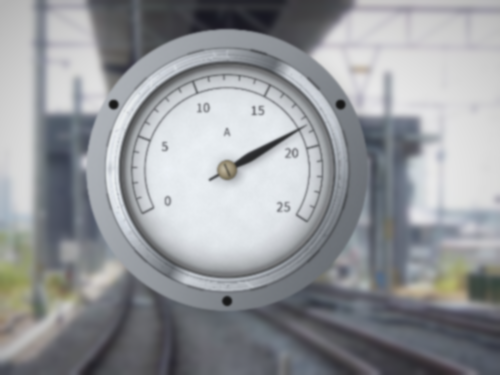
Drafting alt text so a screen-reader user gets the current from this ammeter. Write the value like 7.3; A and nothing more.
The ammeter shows 18.5; A
